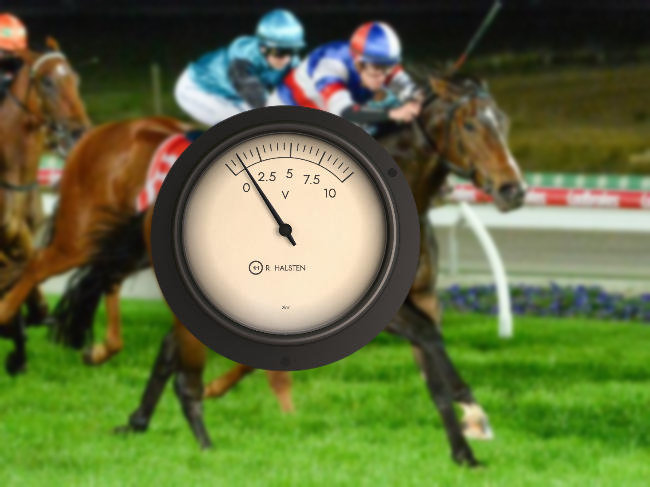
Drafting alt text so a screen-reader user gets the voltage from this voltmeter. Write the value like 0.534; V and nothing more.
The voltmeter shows 1; V
